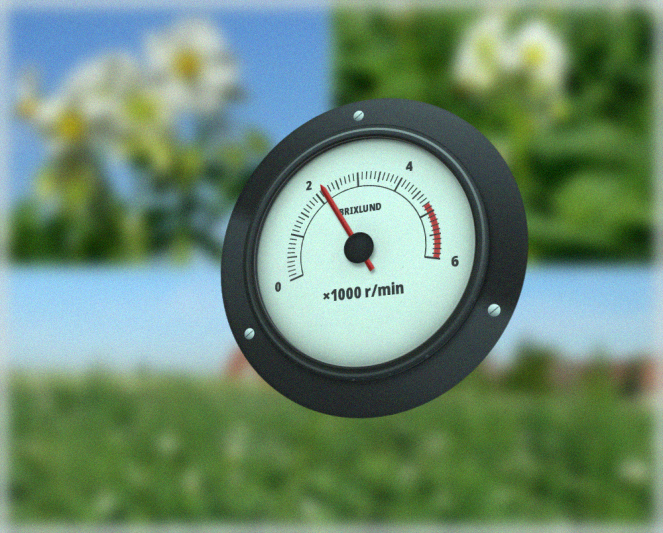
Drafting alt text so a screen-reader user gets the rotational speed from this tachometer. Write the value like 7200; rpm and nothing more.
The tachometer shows 2200; rpm
